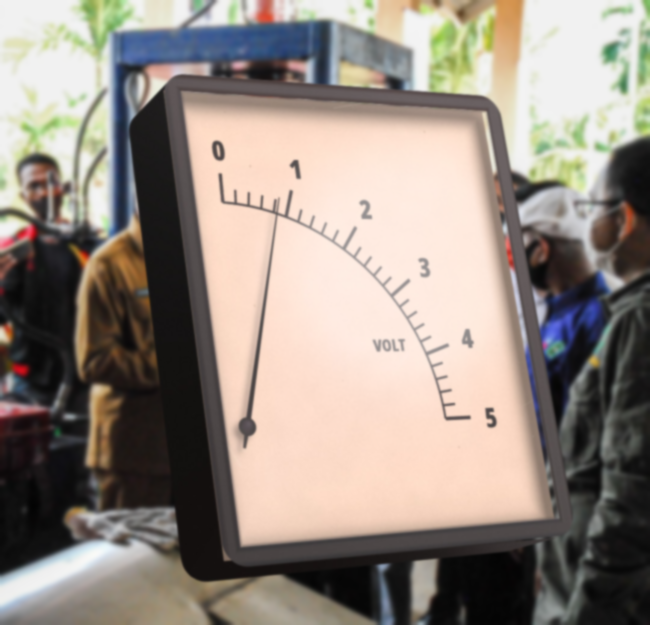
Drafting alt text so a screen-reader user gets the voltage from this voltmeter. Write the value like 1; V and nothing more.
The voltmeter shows 0.8; V
